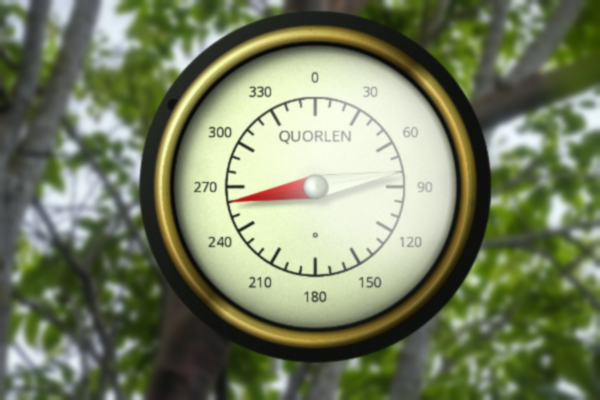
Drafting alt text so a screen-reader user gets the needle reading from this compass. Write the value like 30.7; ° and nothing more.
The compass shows 260; °
